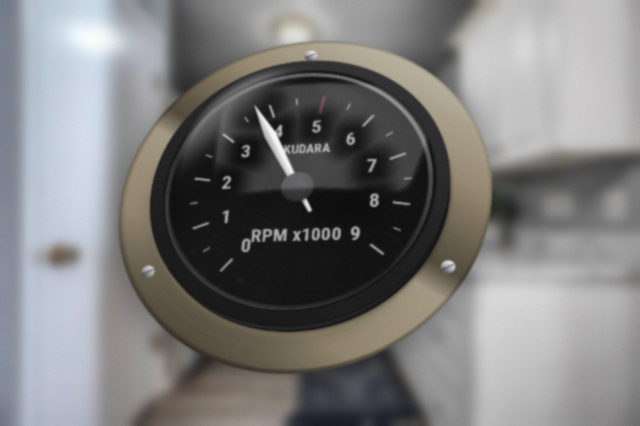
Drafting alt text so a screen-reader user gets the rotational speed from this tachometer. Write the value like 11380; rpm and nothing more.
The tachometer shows 3750; rpm
